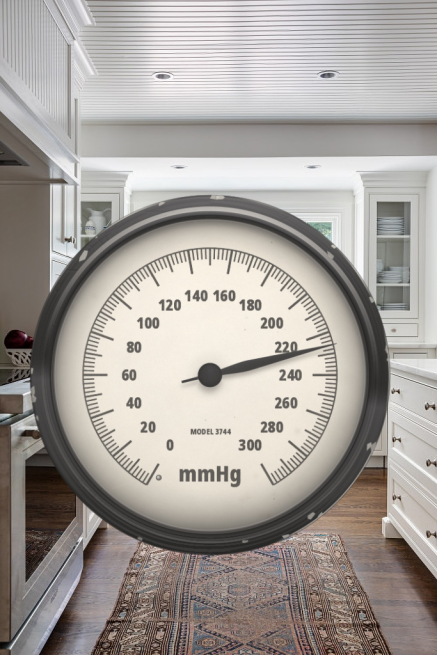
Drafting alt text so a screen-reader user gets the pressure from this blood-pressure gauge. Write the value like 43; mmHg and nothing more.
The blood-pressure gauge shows 226; mmHg
